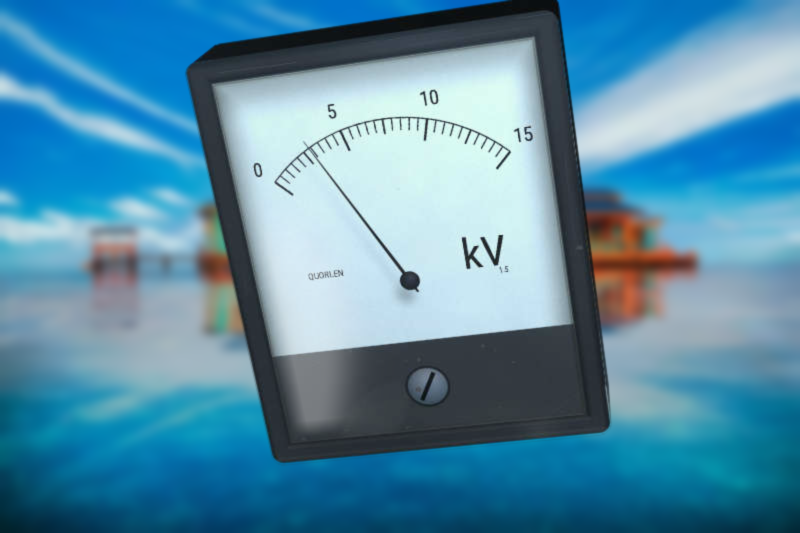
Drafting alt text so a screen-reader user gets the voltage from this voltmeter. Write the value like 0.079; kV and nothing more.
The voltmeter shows 3; kV
